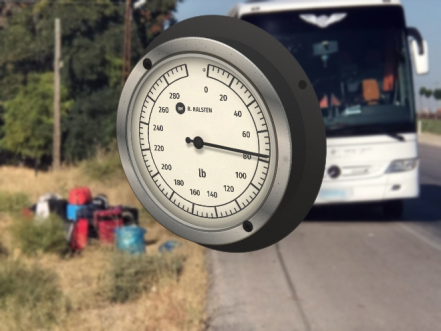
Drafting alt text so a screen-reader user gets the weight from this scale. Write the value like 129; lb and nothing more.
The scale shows 76; lb
